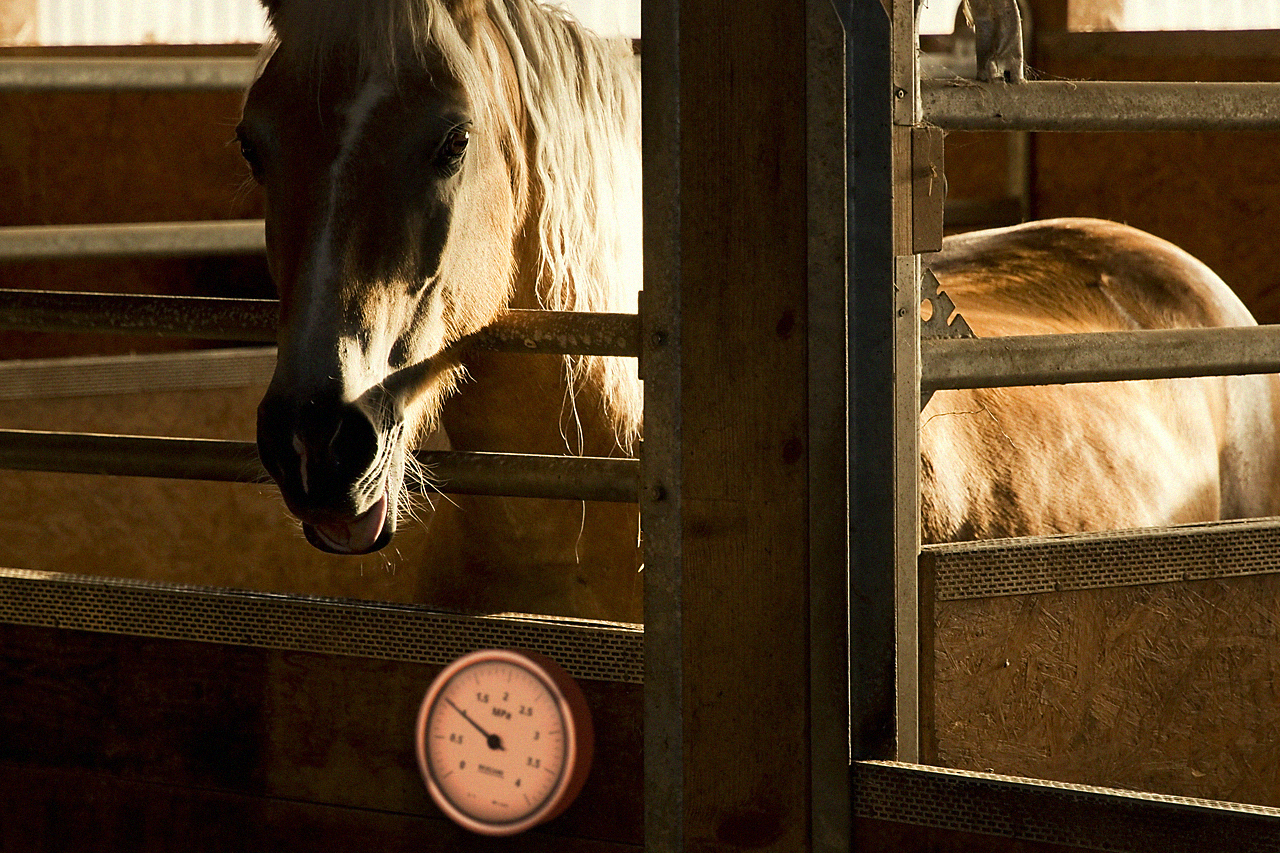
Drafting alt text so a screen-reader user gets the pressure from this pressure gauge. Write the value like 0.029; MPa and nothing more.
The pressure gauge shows 1; MPa
